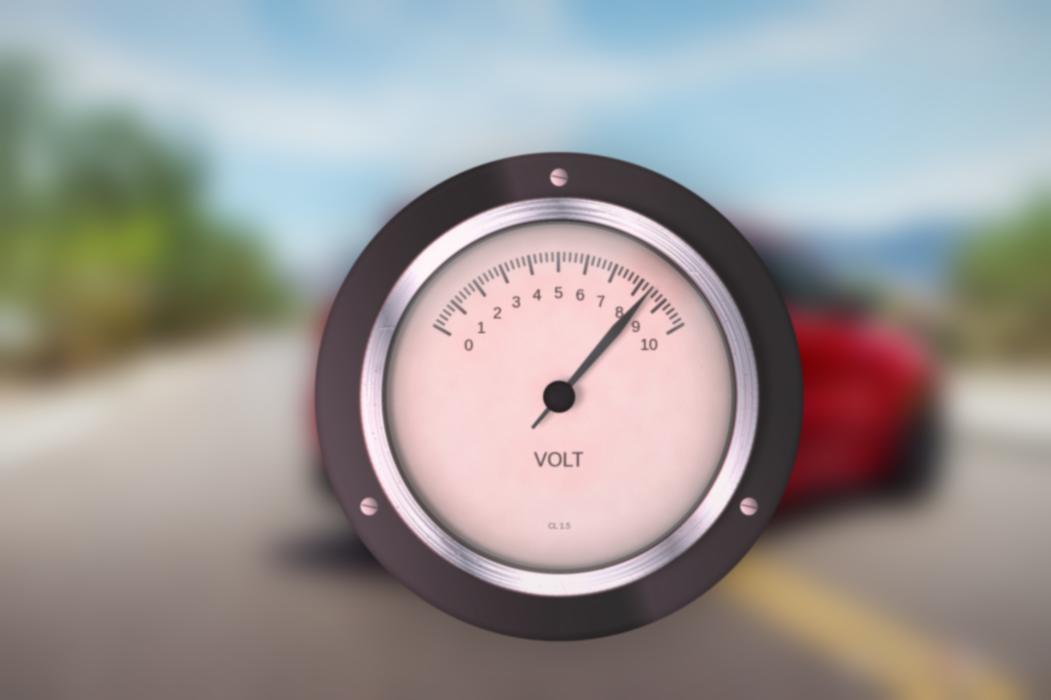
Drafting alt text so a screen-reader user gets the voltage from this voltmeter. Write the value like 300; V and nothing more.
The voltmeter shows 8.4; V
